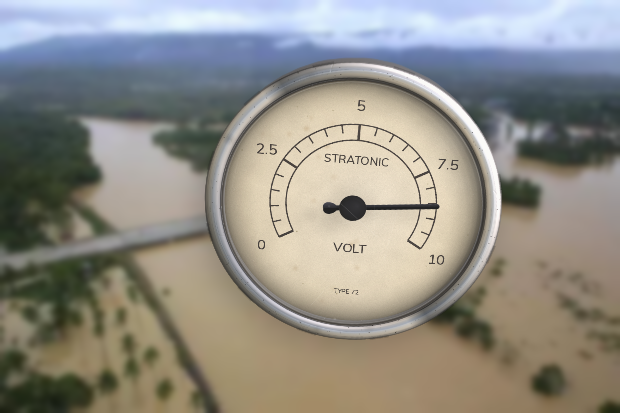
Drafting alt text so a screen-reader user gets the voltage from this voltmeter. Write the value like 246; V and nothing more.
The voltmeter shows 8.5; V
